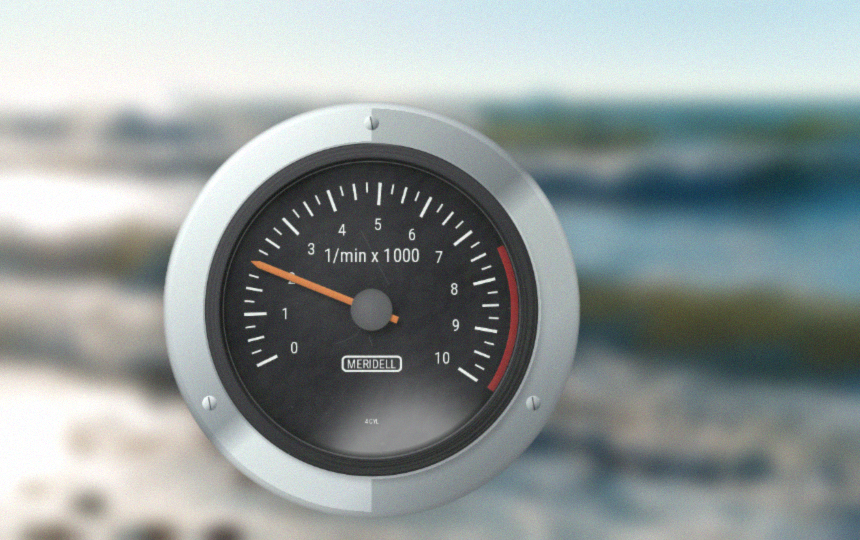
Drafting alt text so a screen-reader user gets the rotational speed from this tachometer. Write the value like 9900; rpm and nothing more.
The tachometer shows 2000; rpm
